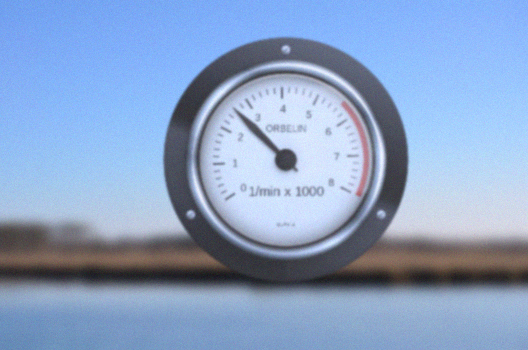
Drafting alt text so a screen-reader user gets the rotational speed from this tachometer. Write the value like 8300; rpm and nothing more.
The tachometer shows 2600; rpm
